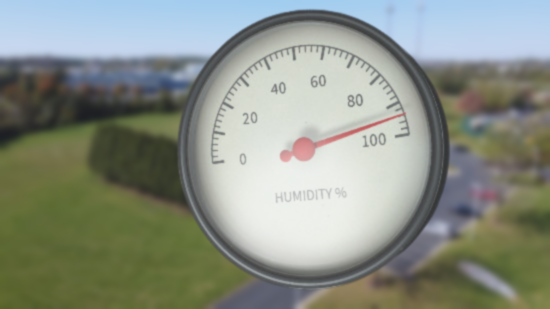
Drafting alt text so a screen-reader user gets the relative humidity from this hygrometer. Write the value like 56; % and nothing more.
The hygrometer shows 94; %
